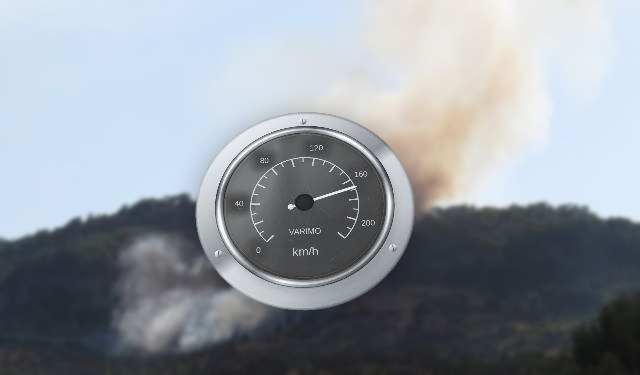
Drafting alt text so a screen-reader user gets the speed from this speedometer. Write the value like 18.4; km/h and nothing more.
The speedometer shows 170; km/h
